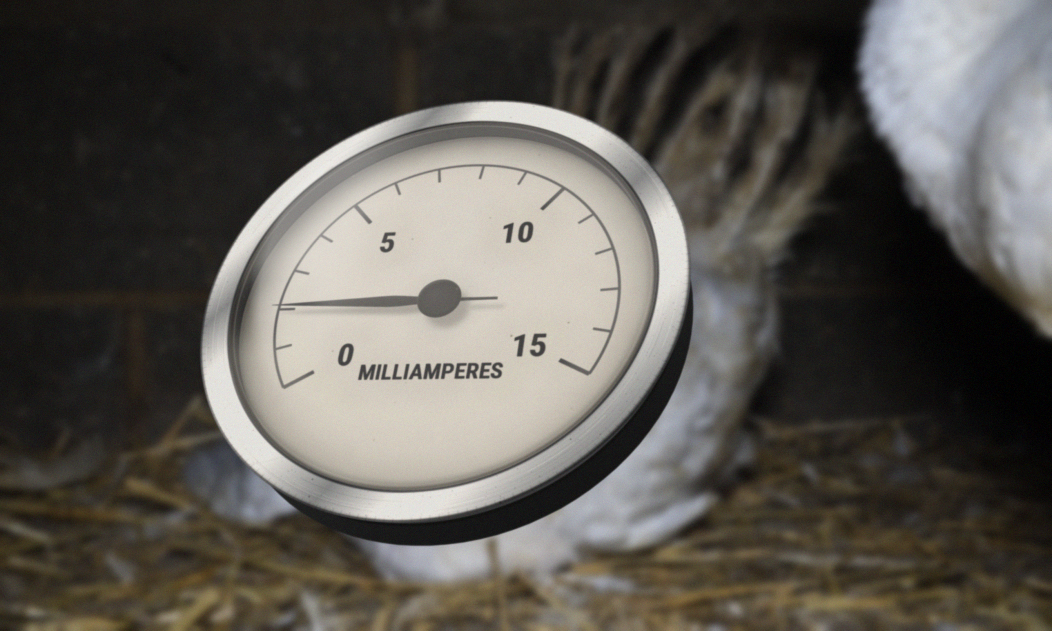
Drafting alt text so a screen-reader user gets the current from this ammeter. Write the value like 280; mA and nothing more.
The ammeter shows 2; mA
